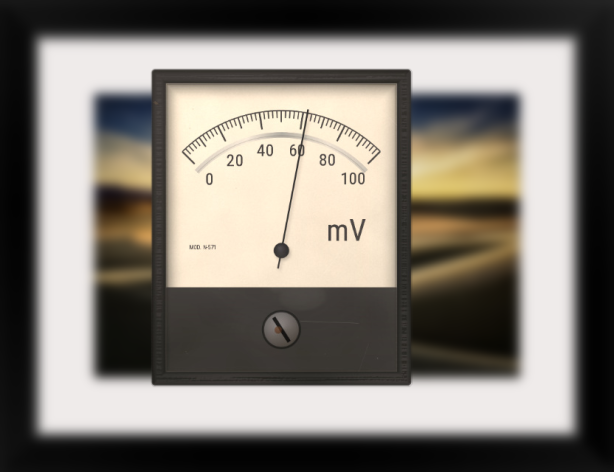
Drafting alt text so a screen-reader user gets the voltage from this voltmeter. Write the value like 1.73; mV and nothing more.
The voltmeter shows 62; mV
